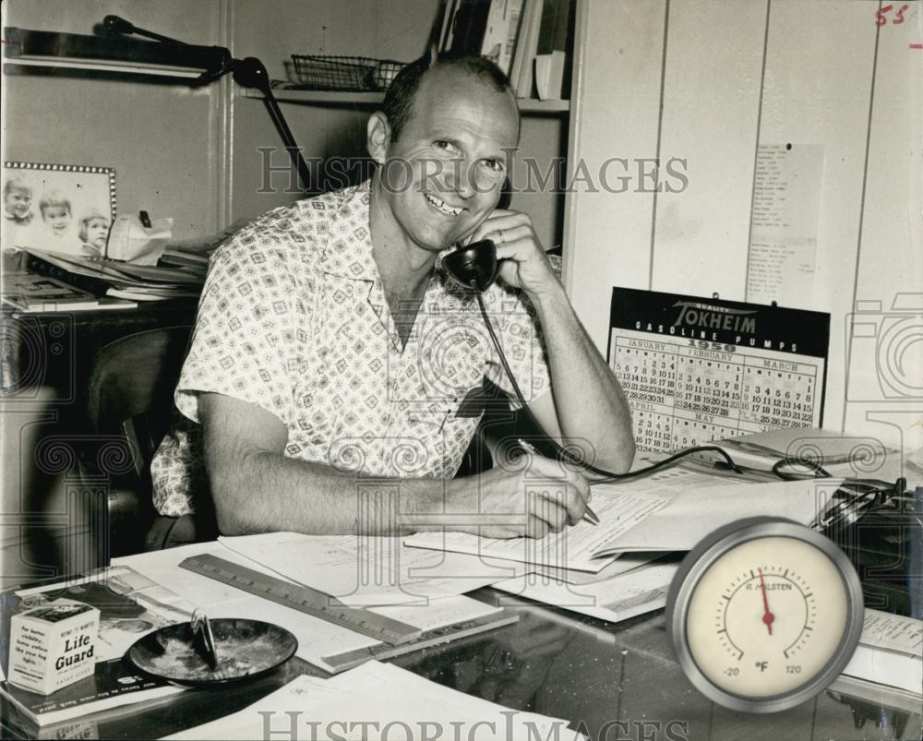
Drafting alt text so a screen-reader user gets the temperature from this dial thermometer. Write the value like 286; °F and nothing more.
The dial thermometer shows 44; °F
